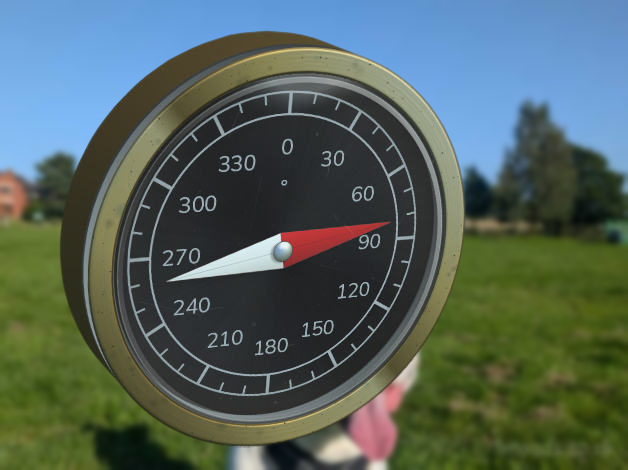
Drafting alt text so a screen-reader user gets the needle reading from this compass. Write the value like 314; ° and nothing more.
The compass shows 80; °
